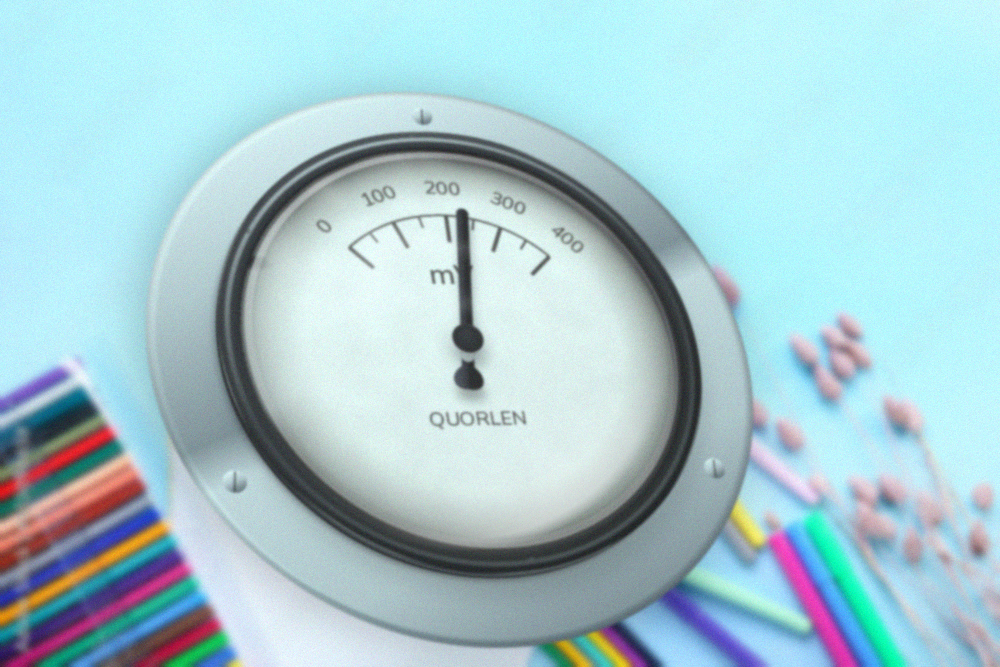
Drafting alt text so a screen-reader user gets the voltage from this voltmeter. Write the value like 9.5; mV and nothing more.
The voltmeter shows 225; mV
